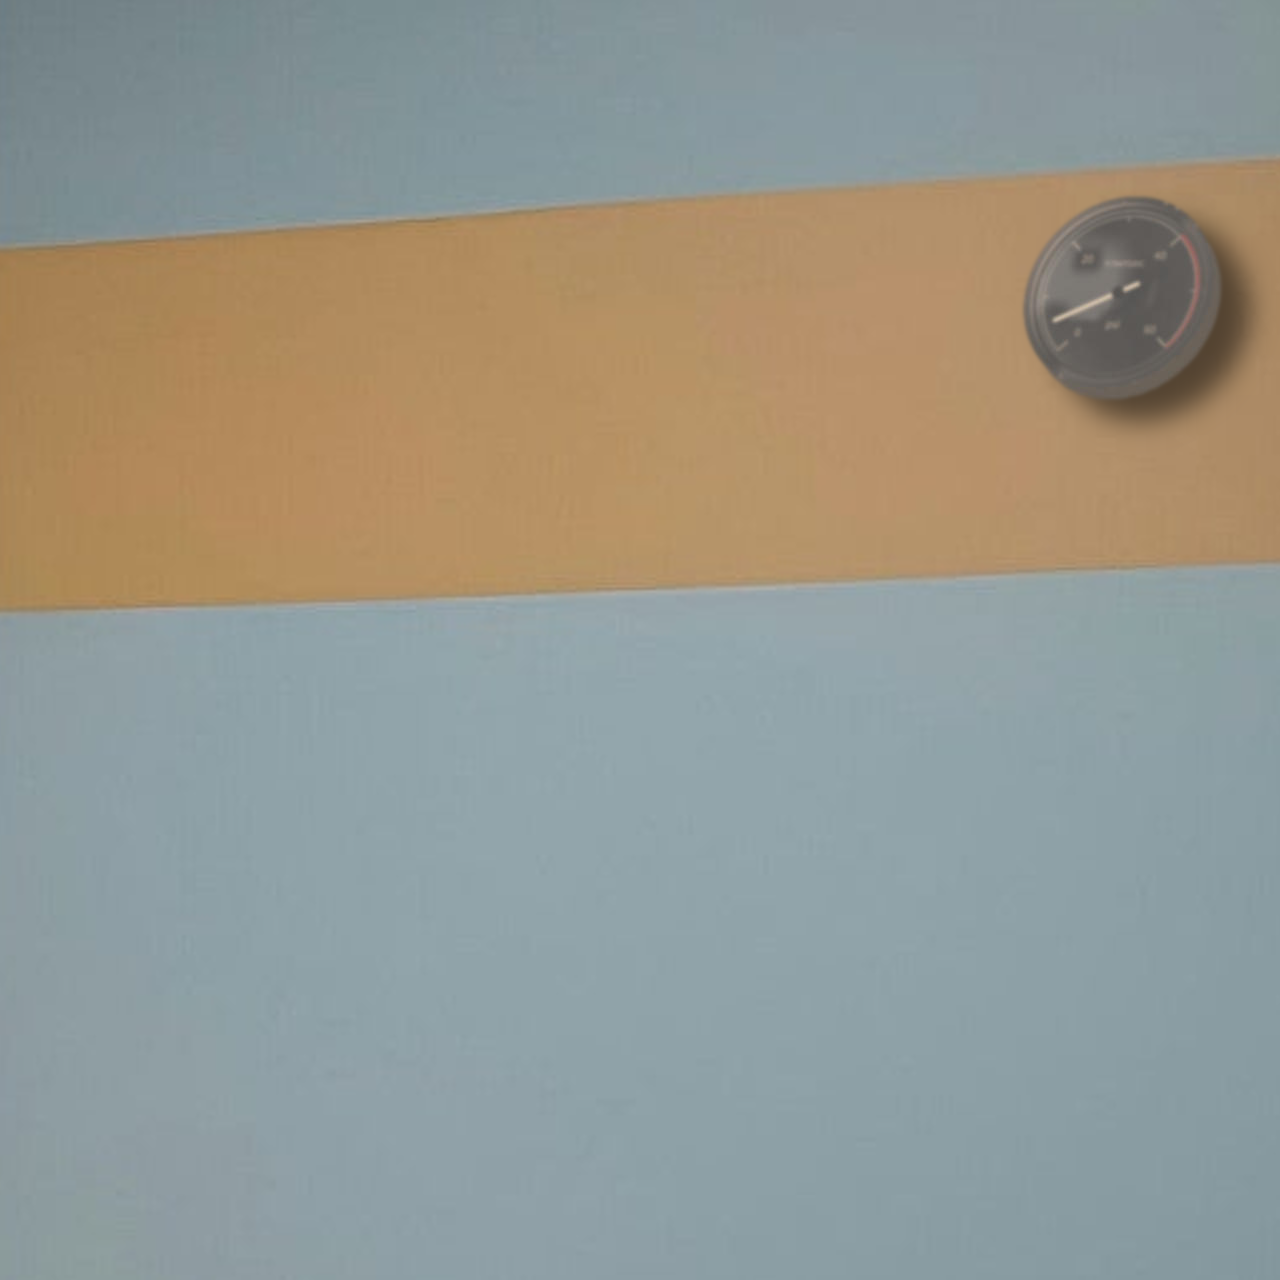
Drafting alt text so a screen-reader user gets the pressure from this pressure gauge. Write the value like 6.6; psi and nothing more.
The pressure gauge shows 5; psi
